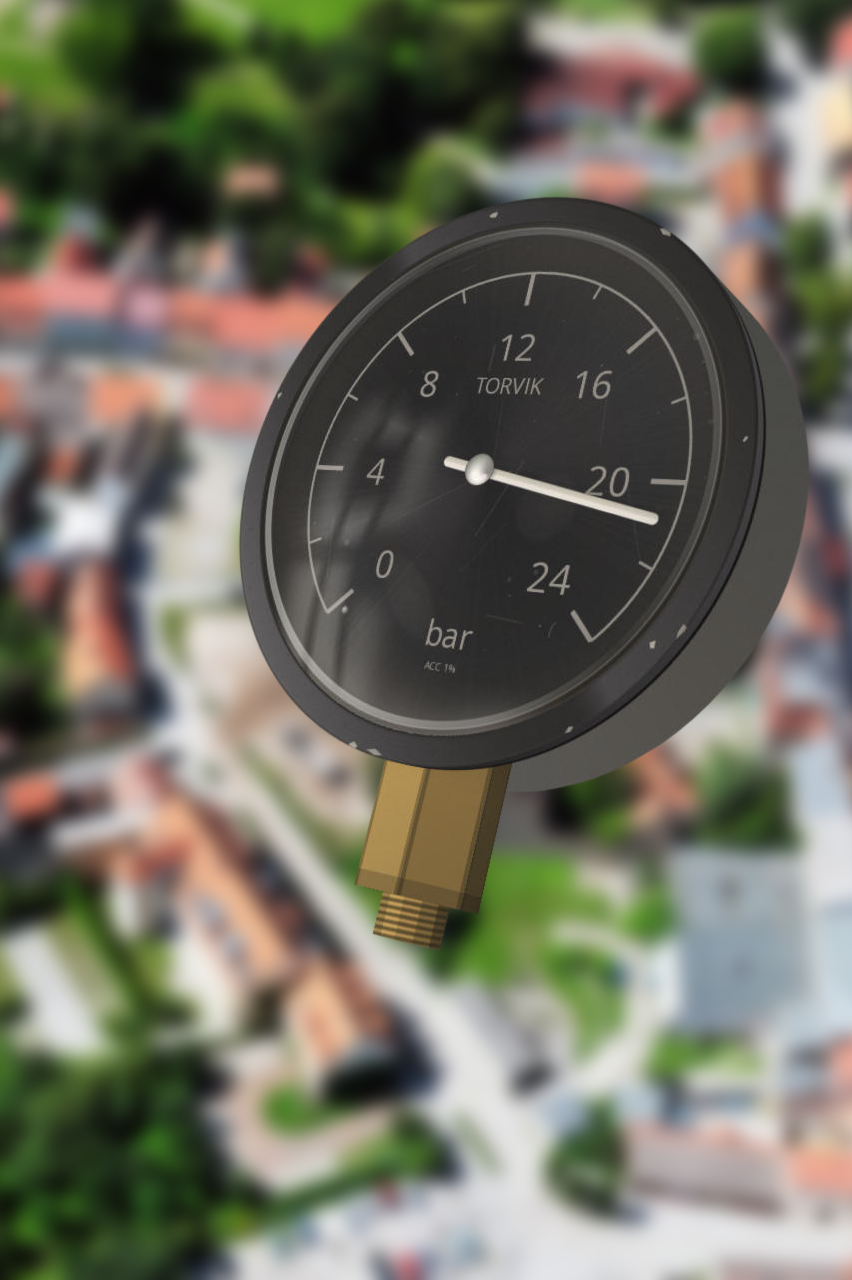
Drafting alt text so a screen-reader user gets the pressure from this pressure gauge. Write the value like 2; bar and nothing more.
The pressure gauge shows 21; bar
